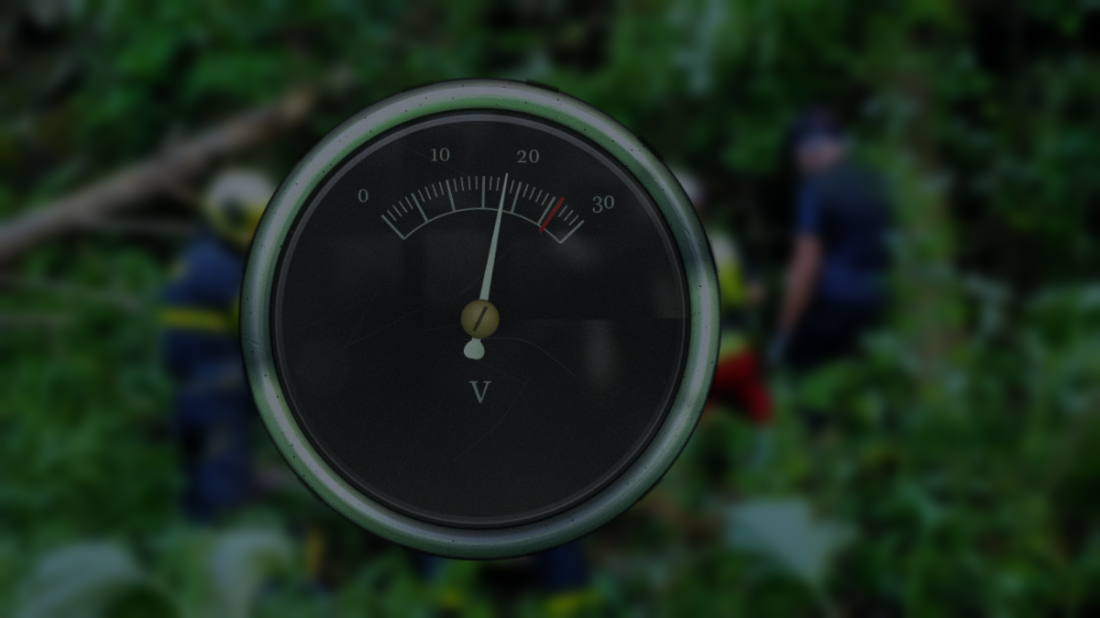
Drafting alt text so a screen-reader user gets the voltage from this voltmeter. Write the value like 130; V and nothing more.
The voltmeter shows 18; V
